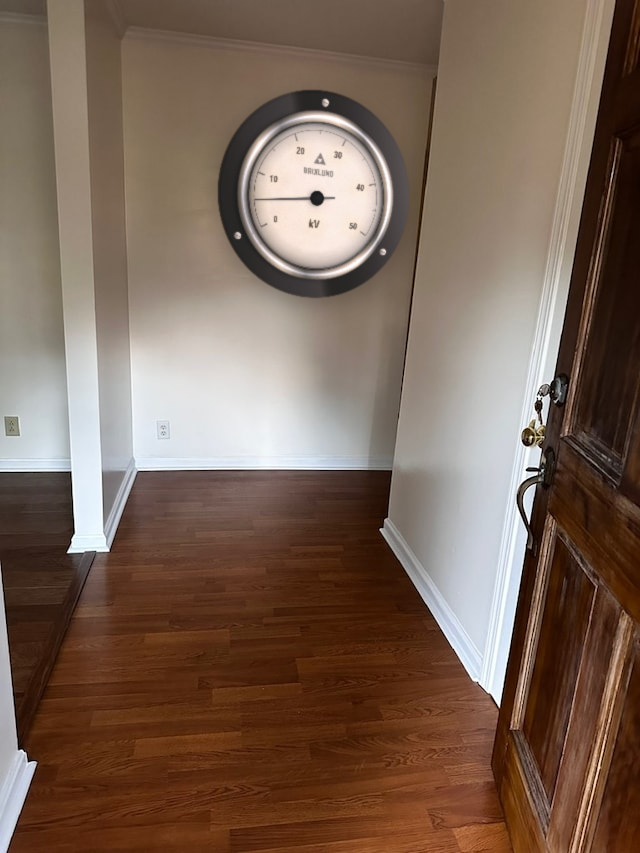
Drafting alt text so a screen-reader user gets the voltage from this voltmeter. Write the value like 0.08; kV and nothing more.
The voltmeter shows 5; kV
